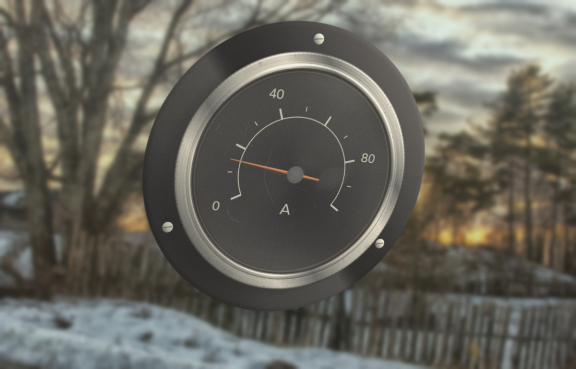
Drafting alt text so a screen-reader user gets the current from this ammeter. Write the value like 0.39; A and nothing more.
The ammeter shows 15; A
